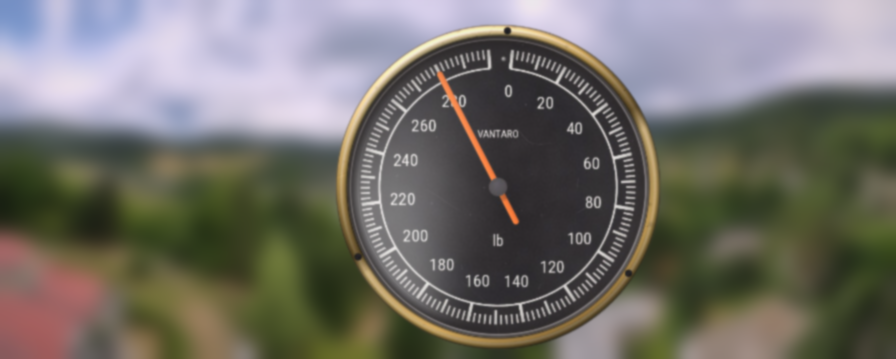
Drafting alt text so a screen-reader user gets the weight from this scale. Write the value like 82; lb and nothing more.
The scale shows 280; lb
